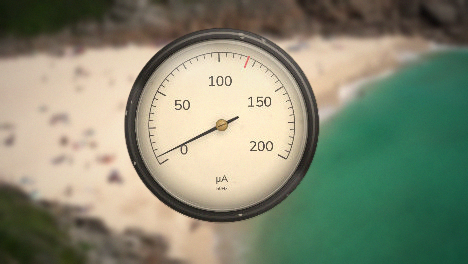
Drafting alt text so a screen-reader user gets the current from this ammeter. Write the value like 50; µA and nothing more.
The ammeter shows 5; µA
